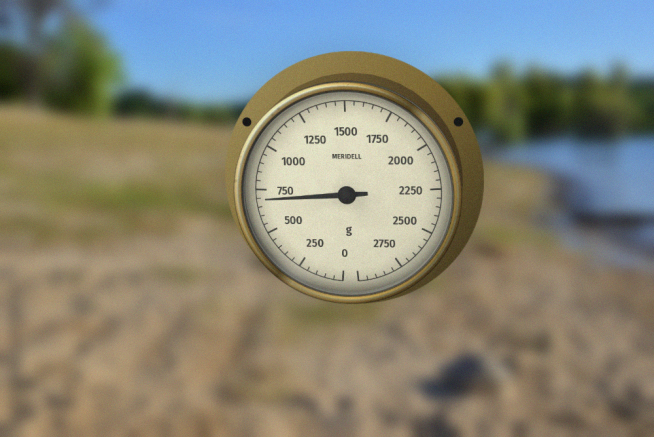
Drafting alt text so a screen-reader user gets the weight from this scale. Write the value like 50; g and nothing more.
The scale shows 700; g
